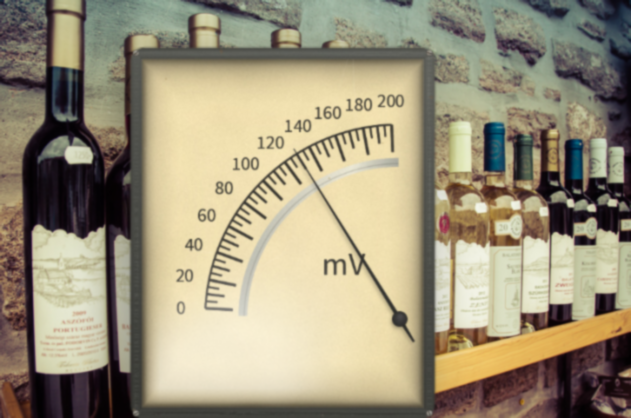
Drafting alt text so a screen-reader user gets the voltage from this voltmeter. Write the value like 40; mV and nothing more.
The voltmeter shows 130; mV
